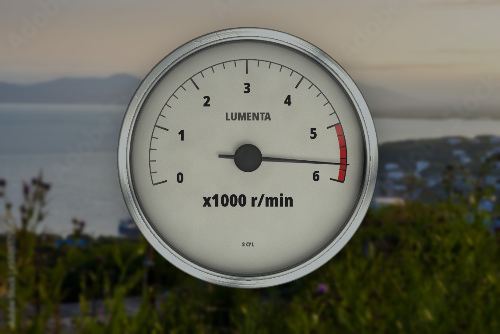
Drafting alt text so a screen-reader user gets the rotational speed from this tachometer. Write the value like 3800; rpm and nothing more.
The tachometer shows 5700; rpm
